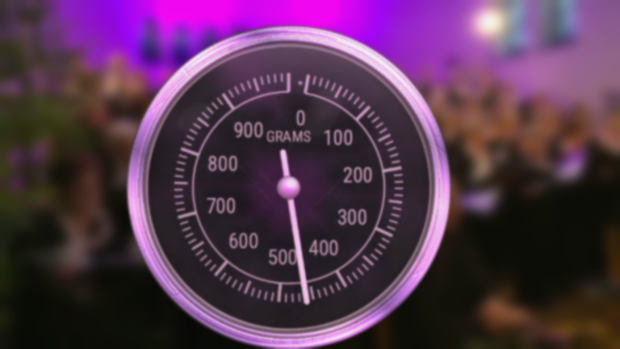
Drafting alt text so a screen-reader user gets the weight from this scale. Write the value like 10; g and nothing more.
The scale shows 460; g
